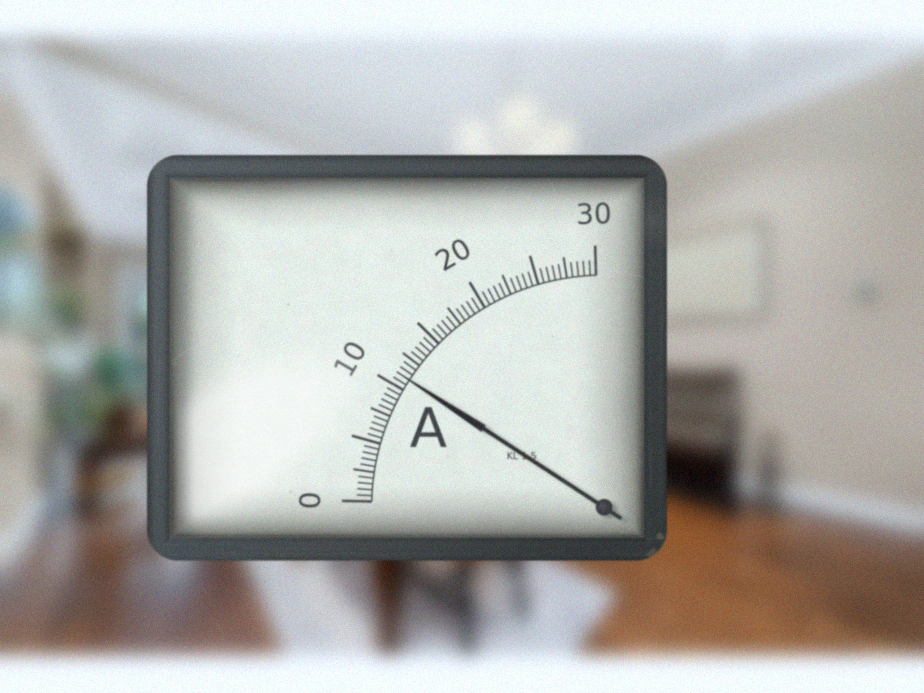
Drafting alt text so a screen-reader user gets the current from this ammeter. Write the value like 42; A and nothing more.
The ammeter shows 11; A
